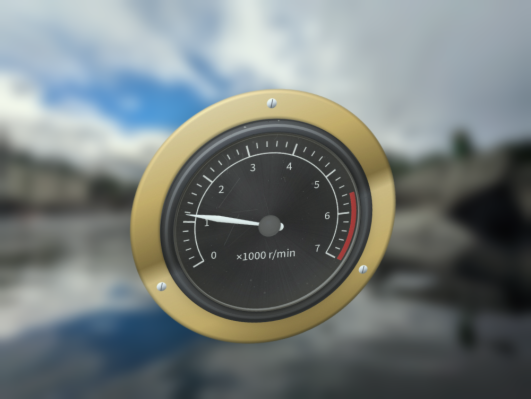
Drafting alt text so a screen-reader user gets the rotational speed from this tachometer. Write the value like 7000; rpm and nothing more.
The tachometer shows 1200; rpm
